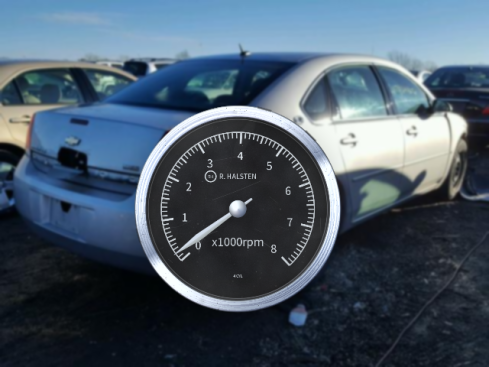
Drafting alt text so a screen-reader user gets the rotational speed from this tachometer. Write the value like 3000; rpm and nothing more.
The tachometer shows 200; rpm
